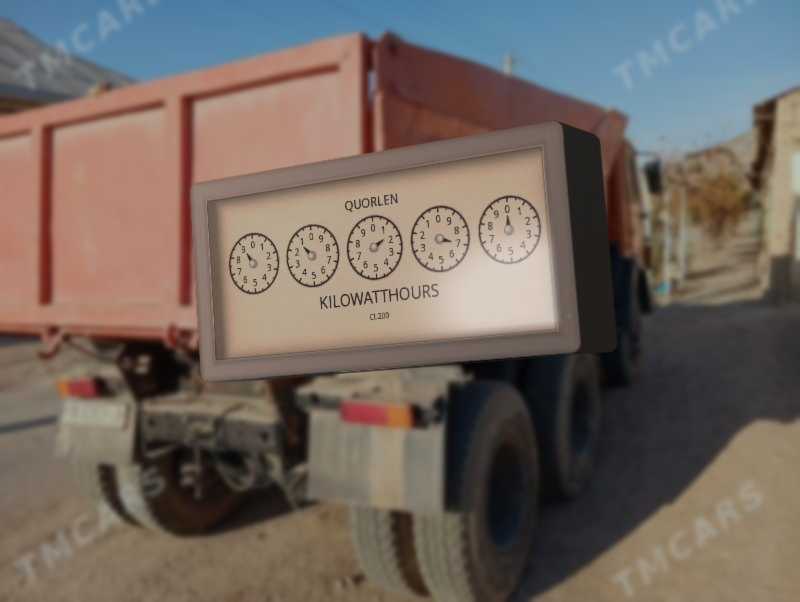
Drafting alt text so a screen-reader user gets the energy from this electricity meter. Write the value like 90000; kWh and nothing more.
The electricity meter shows 91170; kWh
